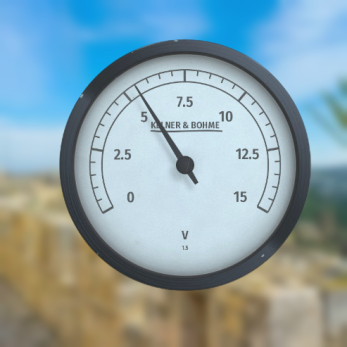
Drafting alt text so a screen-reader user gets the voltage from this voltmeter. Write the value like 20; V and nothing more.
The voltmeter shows 5.5; V
